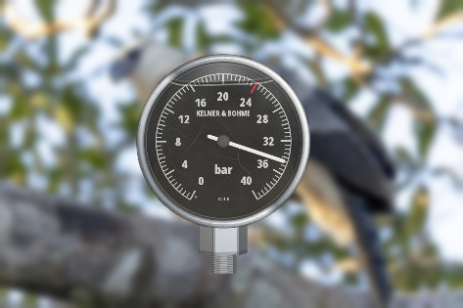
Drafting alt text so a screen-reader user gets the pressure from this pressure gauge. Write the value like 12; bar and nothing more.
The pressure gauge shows 34.5; bar
